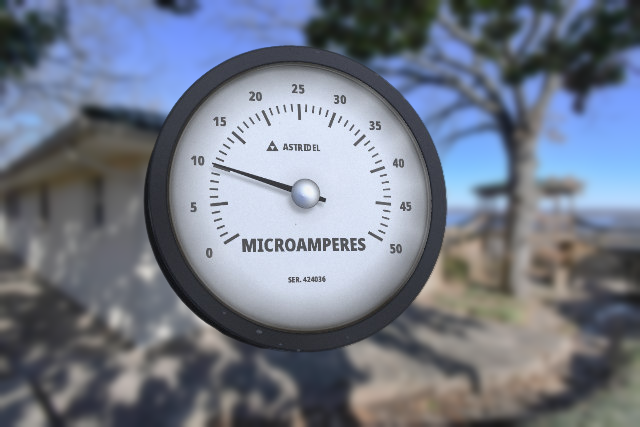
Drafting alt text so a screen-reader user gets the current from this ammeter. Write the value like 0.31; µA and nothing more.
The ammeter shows 10; µA
